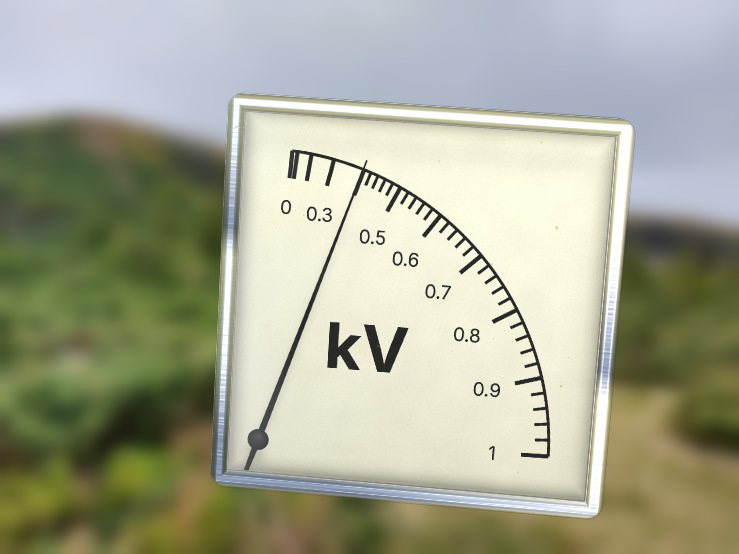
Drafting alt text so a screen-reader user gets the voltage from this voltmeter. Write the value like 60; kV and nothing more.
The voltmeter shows 0.4; kV
